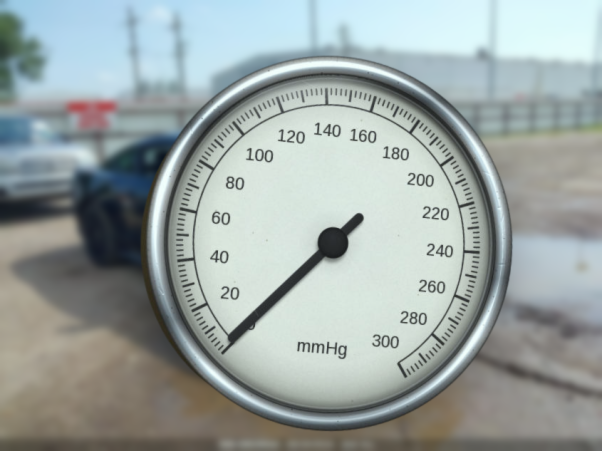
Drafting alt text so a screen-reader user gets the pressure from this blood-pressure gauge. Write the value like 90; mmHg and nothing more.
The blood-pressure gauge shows 2; mmHg
